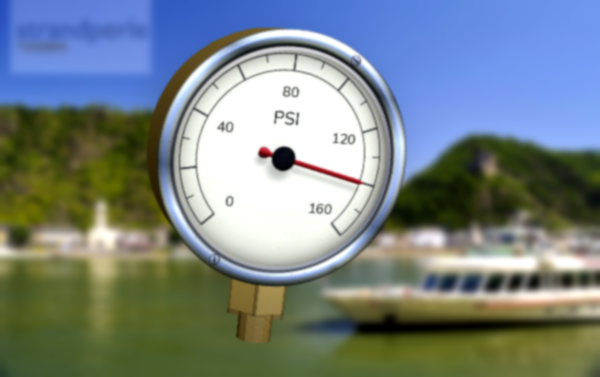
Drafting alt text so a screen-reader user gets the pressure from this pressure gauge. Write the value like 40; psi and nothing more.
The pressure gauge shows 140; psi
